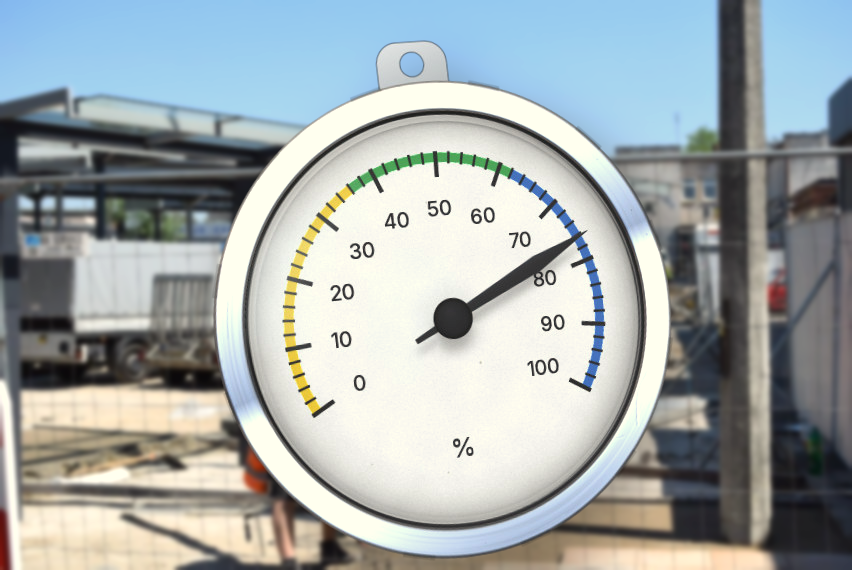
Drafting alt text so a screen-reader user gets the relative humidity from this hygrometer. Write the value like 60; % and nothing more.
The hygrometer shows 76; %
